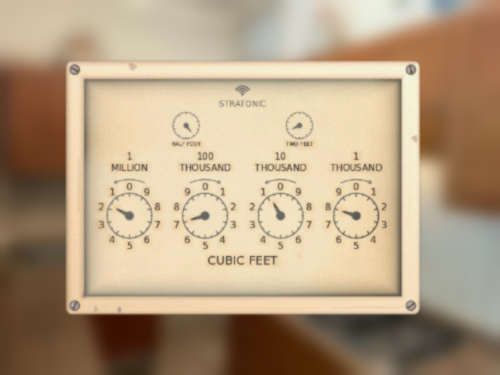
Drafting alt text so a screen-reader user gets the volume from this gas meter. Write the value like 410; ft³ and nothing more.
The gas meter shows 170800; ft³
